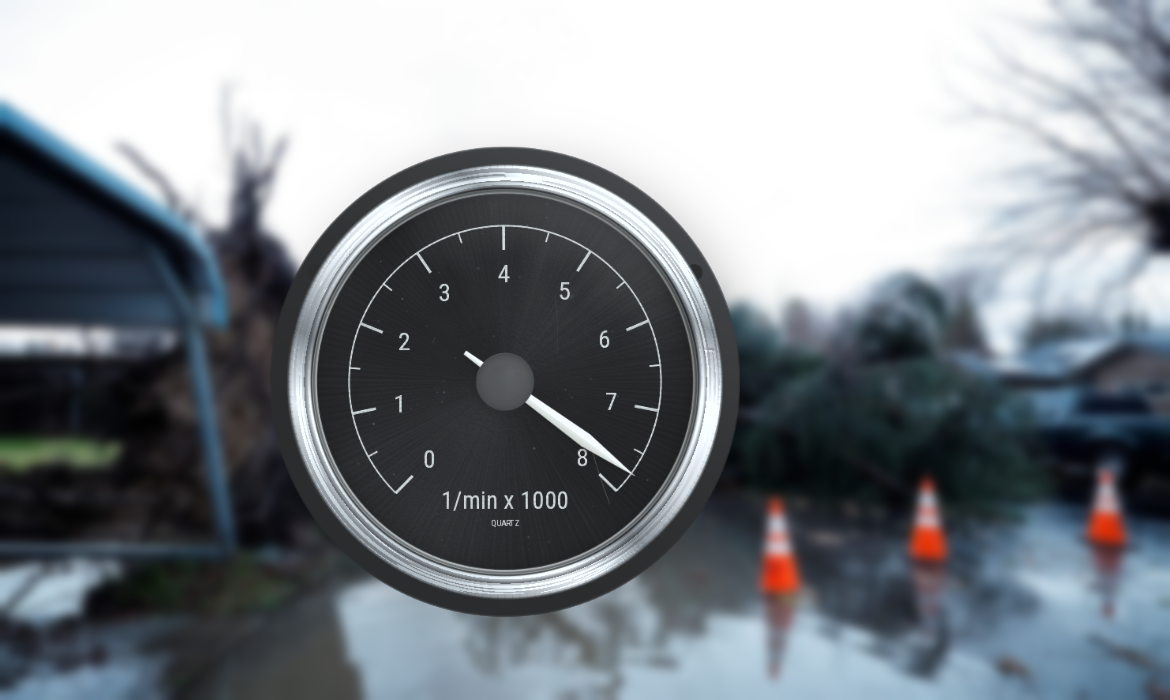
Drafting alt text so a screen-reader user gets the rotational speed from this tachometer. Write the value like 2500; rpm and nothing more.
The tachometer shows 7750; rpm
